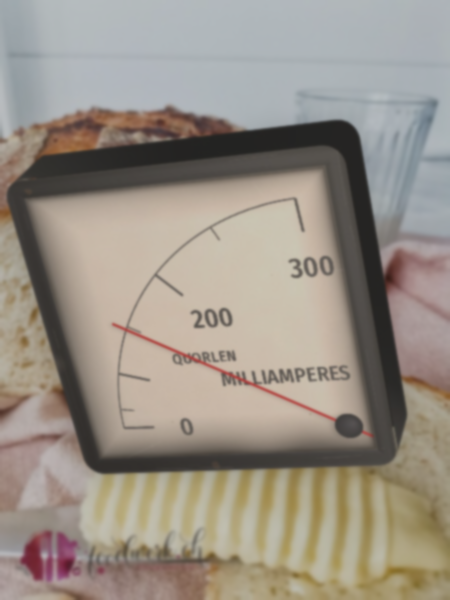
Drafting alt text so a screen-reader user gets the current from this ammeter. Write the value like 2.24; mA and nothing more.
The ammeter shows 150; mA
